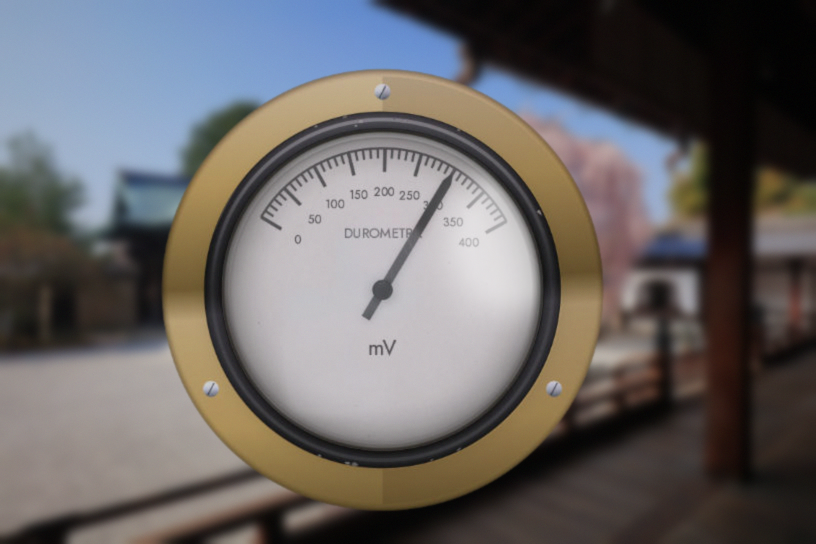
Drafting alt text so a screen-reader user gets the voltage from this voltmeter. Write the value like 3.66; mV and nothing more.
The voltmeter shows 300; mV
